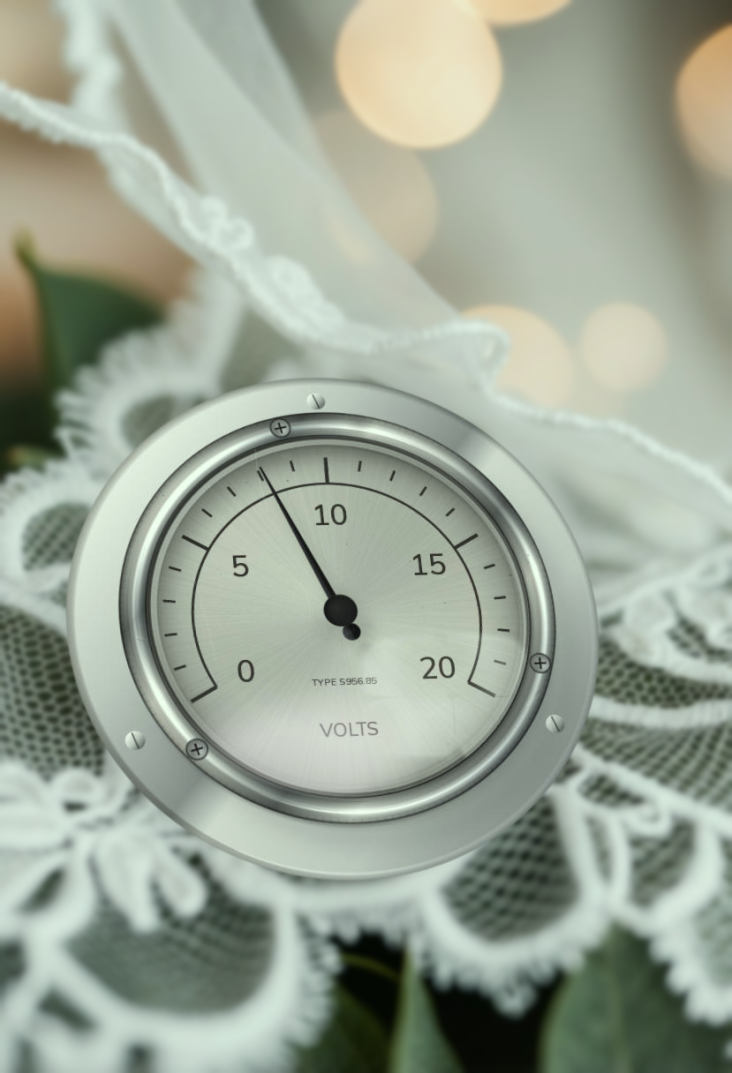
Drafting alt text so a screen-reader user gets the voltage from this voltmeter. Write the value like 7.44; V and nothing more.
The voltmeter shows 8; V
